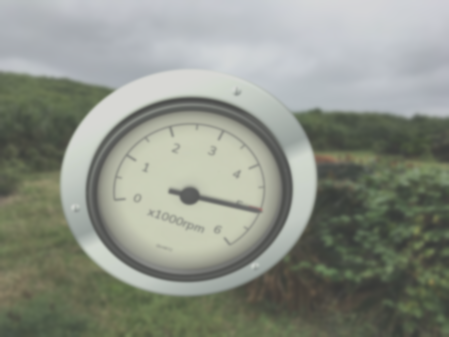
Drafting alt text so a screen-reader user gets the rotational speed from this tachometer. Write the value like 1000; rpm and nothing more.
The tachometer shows 5000; rpm
